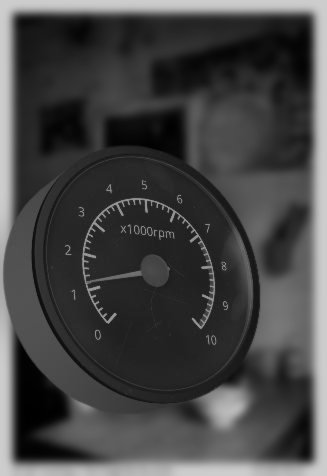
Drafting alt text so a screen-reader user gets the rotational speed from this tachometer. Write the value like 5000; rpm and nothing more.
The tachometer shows 1200; rpm
